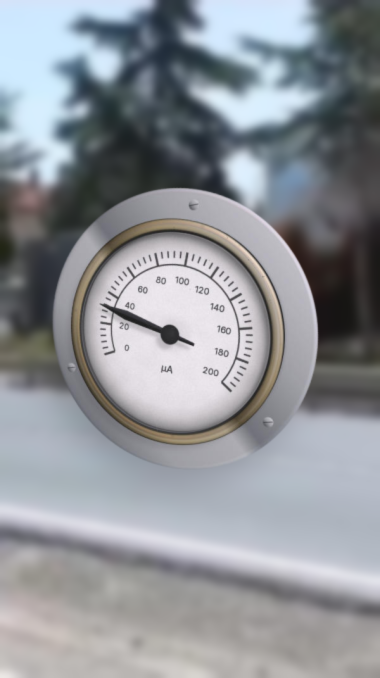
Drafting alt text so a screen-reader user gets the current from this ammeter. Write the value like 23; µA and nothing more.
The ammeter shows 32; µA
